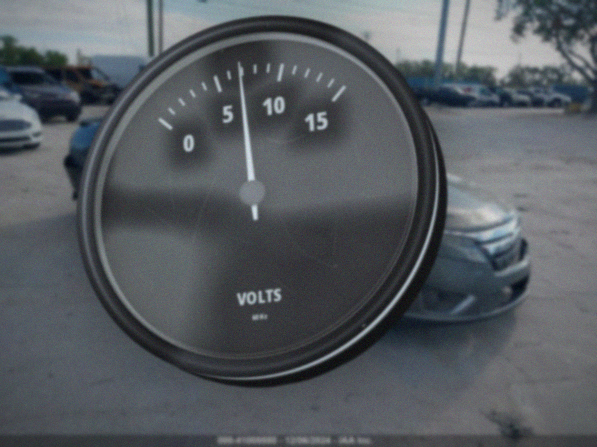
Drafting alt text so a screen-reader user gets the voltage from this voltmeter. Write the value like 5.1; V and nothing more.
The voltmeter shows 7; V
